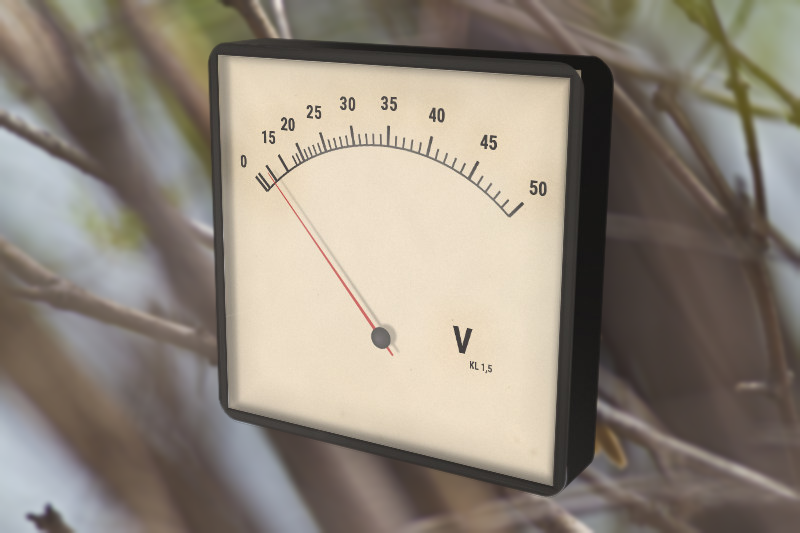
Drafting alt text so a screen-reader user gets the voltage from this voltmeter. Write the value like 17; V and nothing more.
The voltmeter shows 10; V
